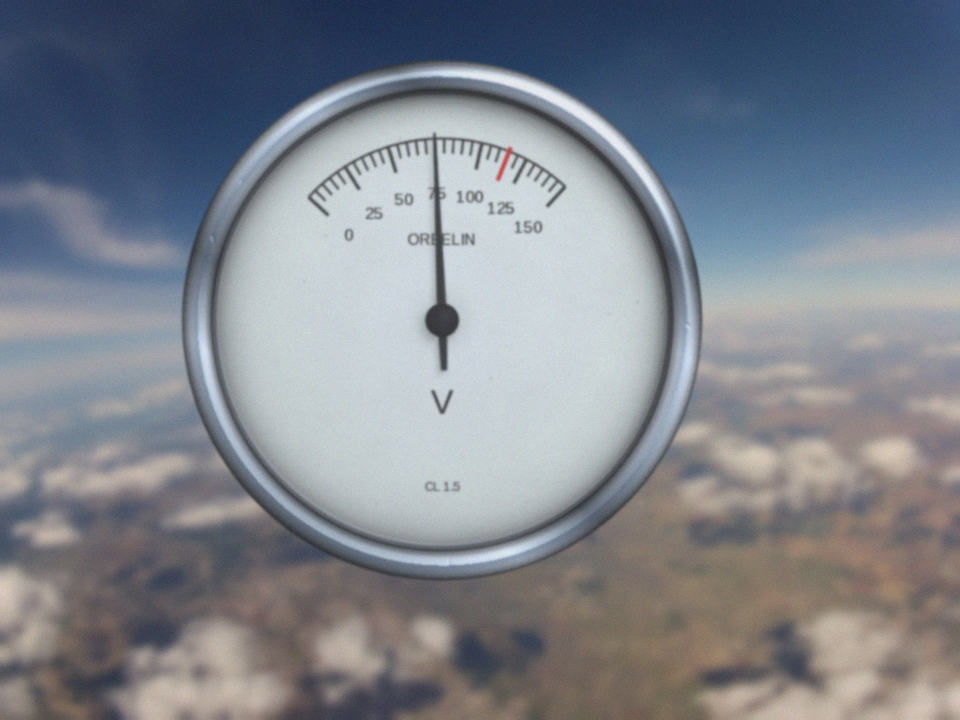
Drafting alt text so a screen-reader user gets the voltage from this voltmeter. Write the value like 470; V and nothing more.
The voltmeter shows 75; V
